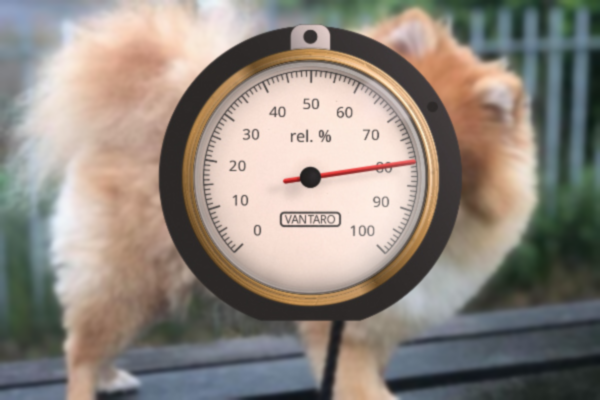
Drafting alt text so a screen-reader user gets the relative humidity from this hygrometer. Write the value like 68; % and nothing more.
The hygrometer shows 80; %
